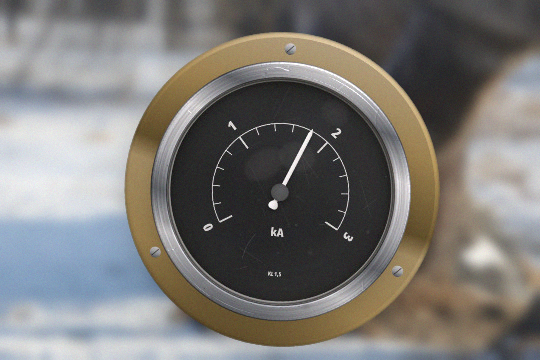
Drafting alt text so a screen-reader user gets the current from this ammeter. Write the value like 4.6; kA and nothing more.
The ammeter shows 1.8; kA
